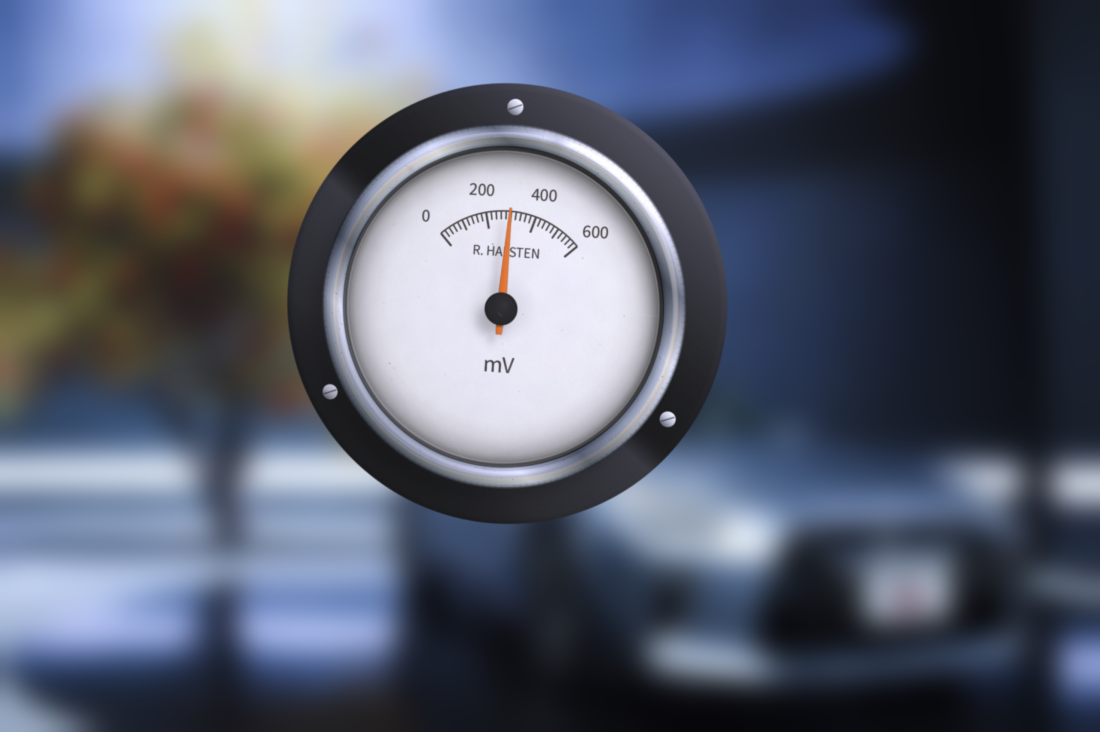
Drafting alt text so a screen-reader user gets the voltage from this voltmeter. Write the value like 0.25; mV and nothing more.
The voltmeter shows 300; mV
